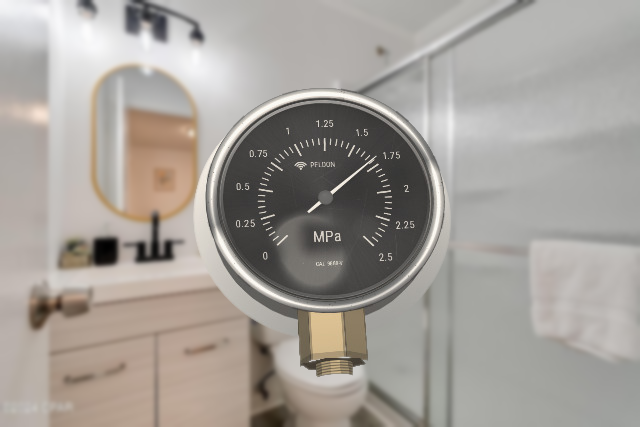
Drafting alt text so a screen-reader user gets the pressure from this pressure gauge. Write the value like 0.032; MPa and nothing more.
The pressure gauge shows 1.7; MPa
